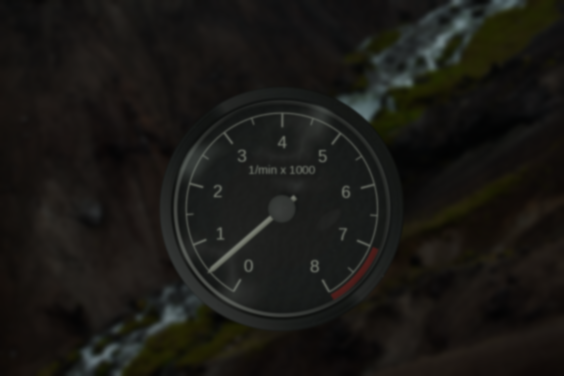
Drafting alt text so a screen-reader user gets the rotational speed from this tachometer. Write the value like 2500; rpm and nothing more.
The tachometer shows 500; rpm
